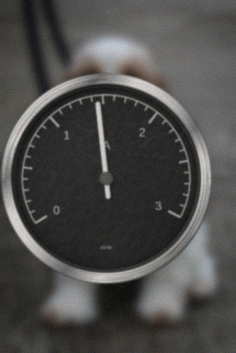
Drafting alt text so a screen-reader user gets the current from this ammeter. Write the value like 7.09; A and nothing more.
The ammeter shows 1.45; A
